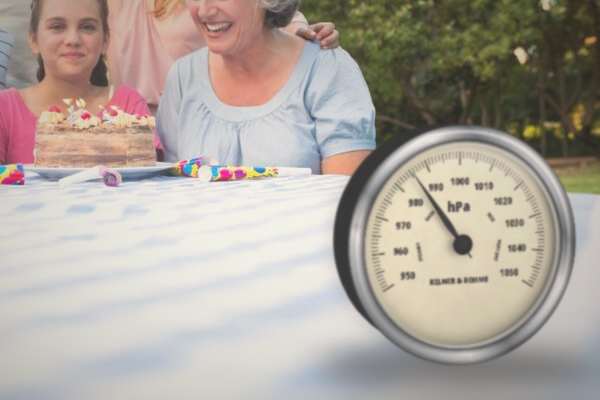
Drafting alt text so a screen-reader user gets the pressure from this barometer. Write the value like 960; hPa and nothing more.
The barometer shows 985; hPa
